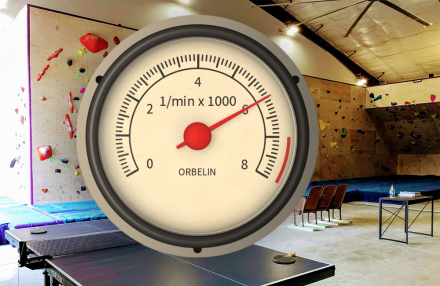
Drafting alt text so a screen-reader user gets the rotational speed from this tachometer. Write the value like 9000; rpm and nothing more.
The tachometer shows 6000; rpm
